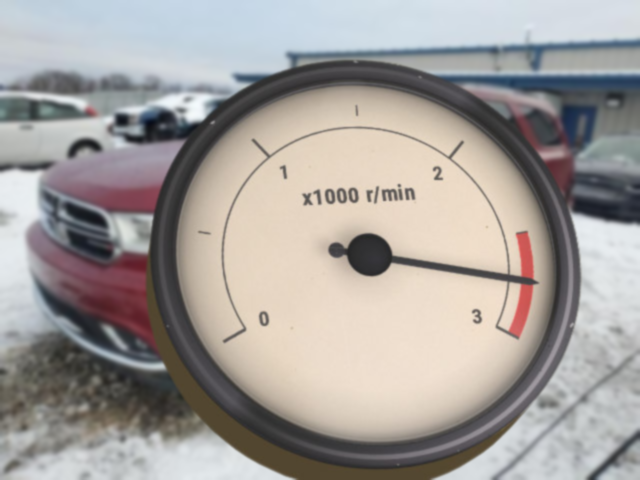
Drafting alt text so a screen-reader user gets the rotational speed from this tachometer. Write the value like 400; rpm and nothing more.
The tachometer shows 2750; rpm
